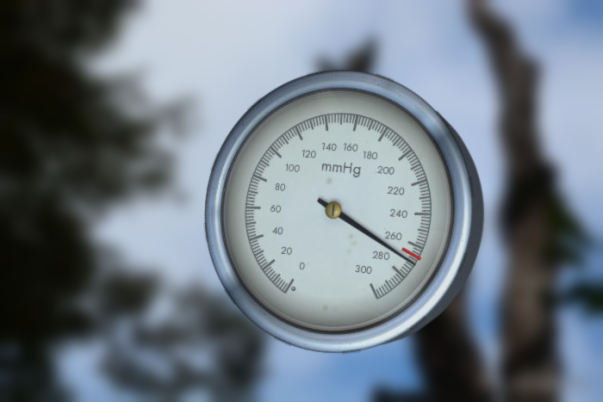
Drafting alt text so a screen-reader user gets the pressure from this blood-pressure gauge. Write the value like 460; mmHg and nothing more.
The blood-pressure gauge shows 270; mmHg
